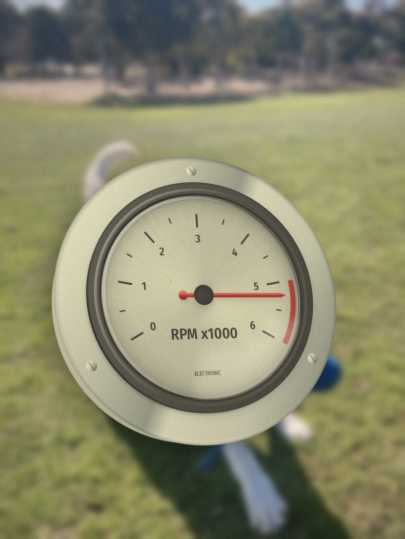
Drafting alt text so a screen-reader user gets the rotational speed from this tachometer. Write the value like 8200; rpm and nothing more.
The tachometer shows 5250; rpm
